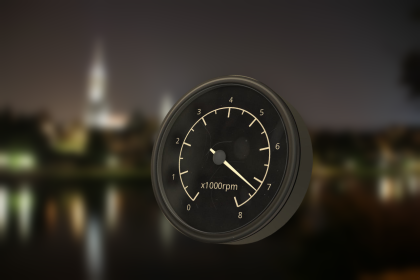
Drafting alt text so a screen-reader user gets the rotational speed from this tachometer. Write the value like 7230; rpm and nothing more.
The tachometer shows 7250; rpm
